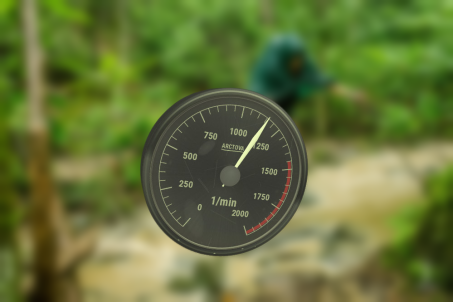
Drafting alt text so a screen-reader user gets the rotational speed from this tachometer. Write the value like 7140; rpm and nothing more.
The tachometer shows 1150; rpm
